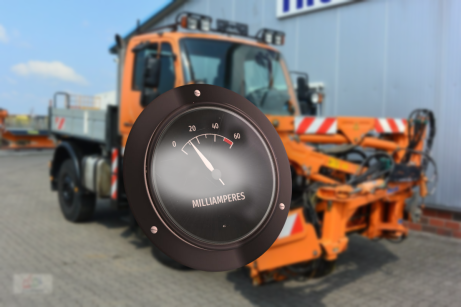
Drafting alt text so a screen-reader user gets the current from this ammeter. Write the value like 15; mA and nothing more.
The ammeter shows 10; mA
